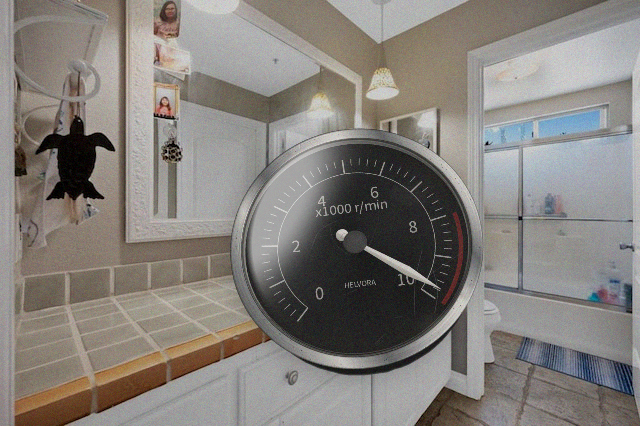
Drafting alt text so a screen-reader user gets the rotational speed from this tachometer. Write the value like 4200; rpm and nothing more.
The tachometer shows 9800; rpm
